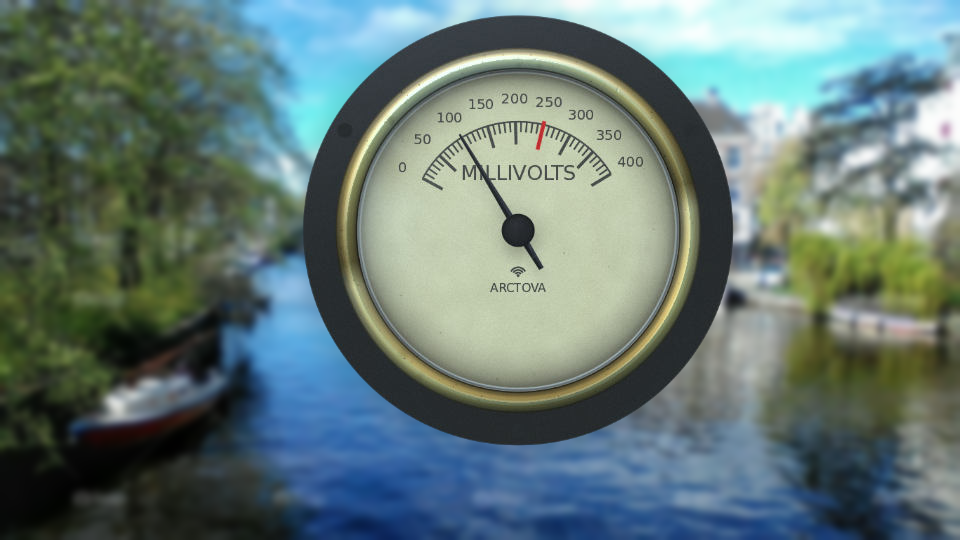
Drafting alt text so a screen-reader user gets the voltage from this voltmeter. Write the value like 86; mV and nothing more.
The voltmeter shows 100; mV
